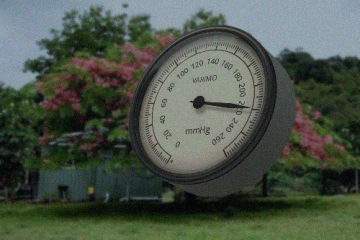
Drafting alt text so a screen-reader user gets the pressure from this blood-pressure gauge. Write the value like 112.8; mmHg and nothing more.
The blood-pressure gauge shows 220; mmHg
